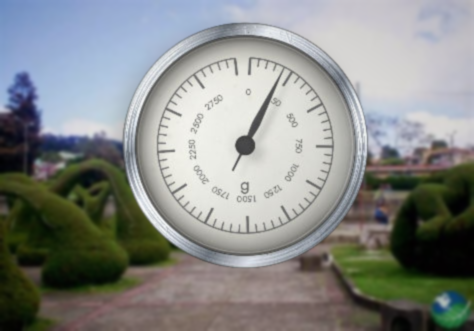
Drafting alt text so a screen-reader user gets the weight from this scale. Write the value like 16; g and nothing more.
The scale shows 200; g
